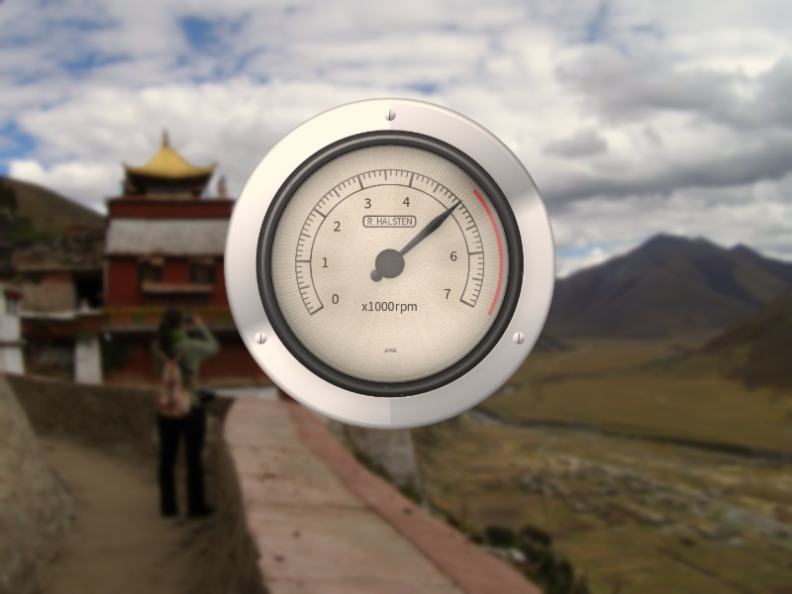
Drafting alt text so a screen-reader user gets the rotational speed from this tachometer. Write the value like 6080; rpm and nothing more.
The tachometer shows 5000; rpm
